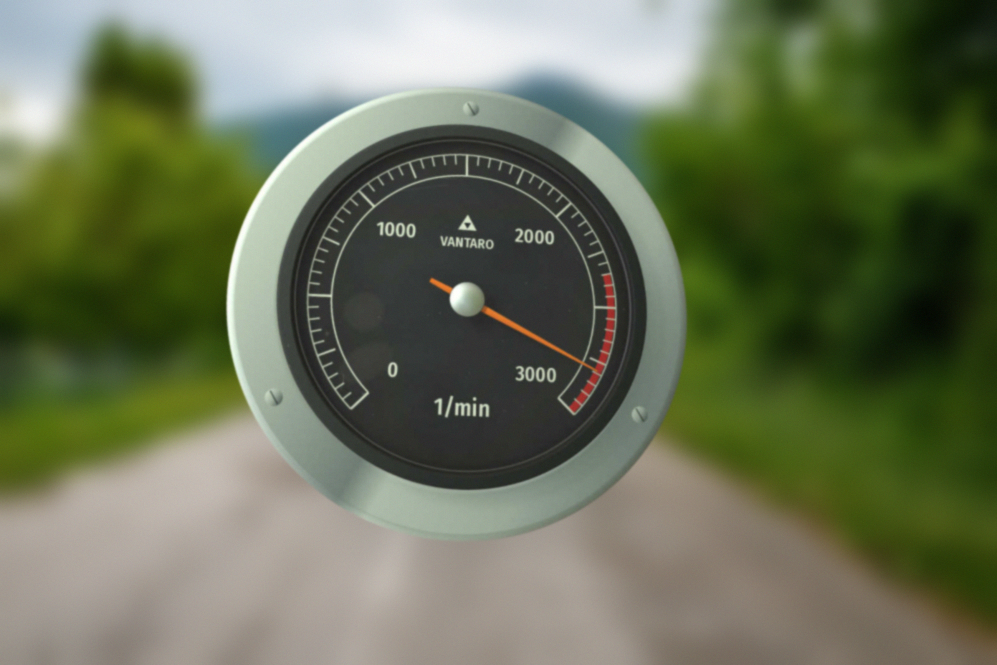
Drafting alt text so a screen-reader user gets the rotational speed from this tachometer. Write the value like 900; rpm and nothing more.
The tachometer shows 2800; rpm
